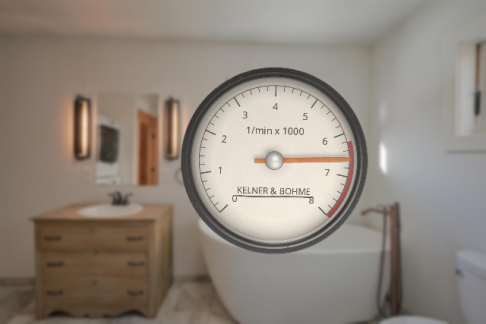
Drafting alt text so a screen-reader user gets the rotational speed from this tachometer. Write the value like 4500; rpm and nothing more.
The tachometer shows 6600; rpm
